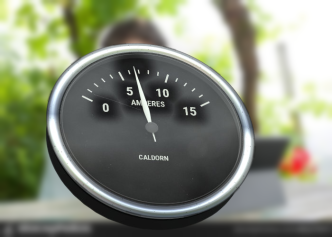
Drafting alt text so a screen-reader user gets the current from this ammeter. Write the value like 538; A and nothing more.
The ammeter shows 6.5; A
